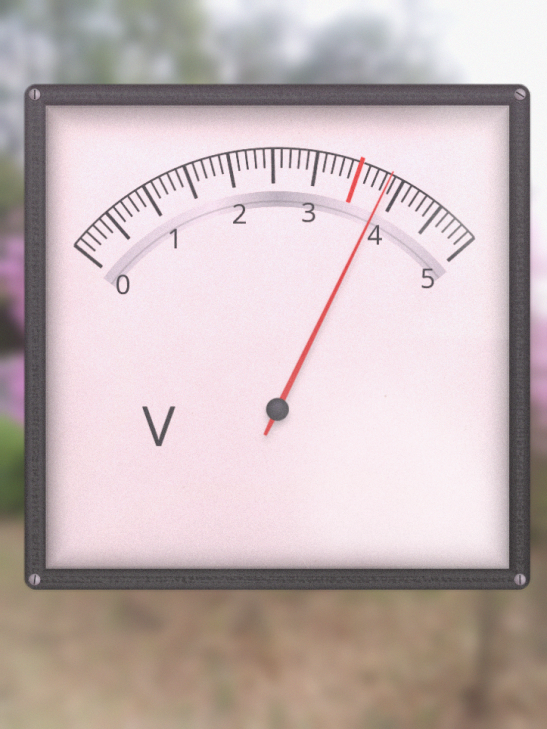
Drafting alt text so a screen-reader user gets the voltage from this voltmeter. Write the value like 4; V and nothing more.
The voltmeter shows 3.85; V
